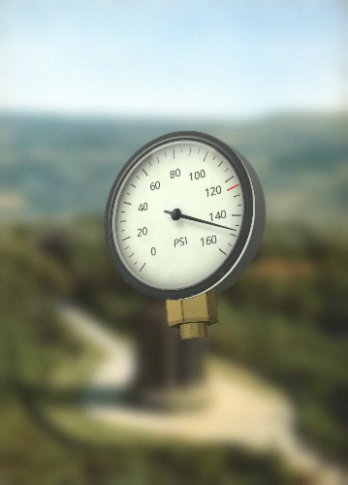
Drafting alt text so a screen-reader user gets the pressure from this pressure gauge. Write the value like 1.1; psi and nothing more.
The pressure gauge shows 147.5; psi
